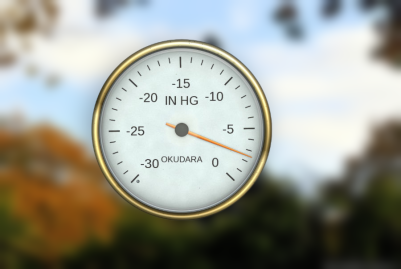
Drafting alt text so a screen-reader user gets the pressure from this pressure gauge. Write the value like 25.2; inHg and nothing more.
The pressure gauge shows -2.5; inHg
